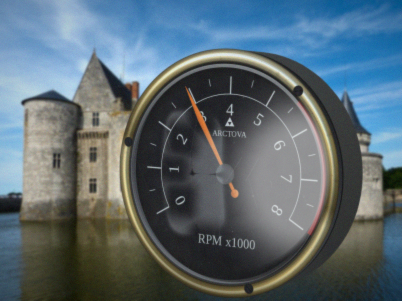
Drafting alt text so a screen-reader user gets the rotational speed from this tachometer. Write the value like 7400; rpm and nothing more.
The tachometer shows 3000; rpm
